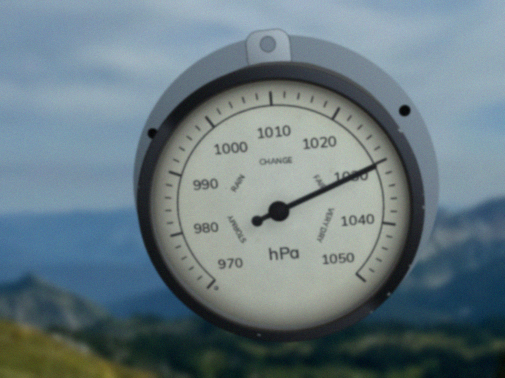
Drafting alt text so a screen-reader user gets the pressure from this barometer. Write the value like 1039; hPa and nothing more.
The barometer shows 1030; hPa
